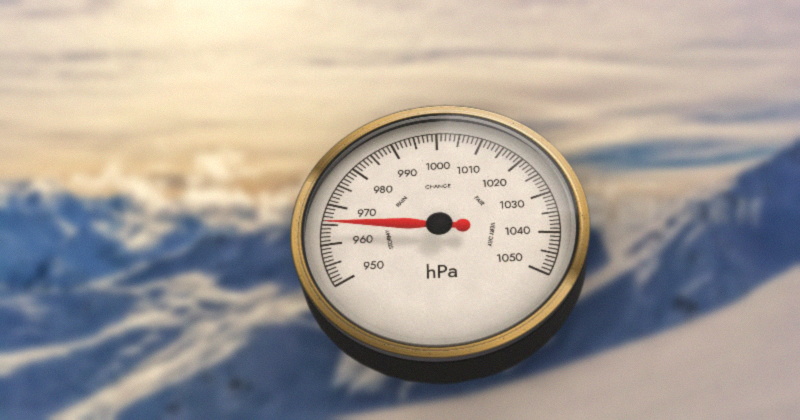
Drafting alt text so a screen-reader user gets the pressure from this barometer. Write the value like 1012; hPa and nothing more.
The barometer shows 965; hPa
